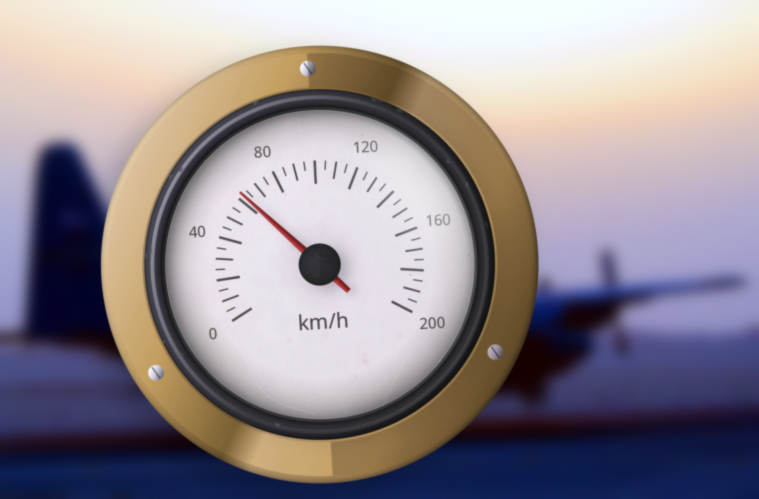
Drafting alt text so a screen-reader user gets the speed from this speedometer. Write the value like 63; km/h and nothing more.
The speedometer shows 62.5; km/h
